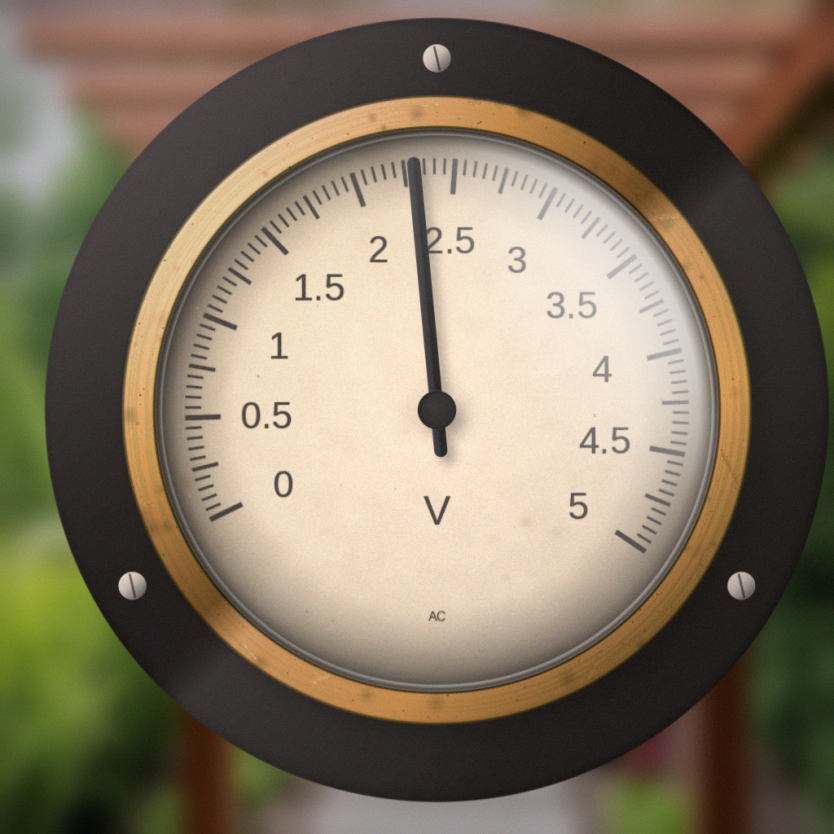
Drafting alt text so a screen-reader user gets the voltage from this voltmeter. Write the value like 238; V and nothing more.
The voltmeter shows 2.3; V
